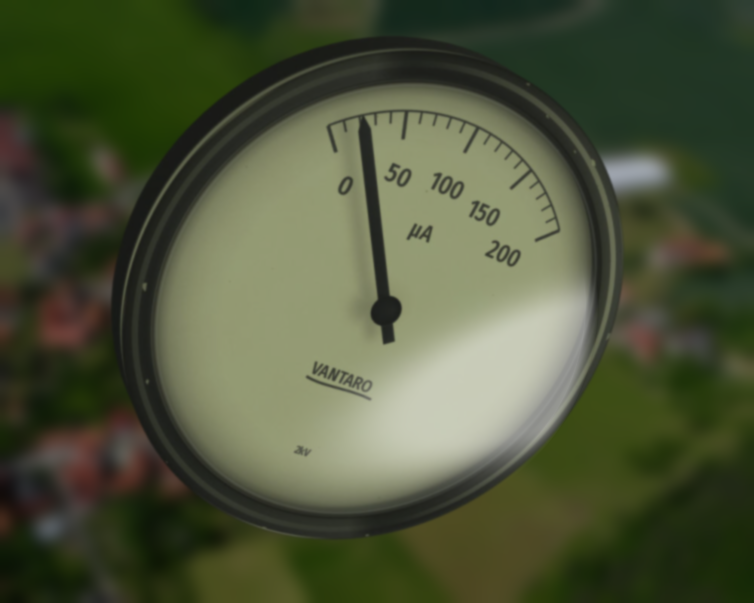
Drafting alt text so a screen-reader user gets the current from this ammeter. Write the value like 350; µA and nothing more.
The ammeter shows 20; µA
